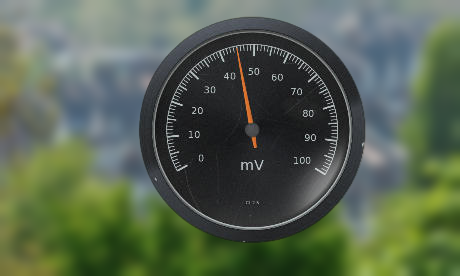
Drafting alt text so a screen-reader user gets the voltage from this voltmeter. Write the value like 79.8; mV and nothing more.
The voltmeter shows 45; mV
